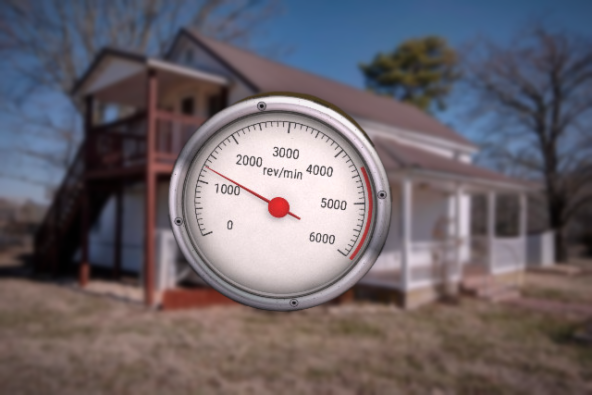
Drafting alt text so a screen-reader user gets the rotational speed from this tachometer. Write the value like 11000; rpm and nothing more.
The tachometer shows 1300; rpm
